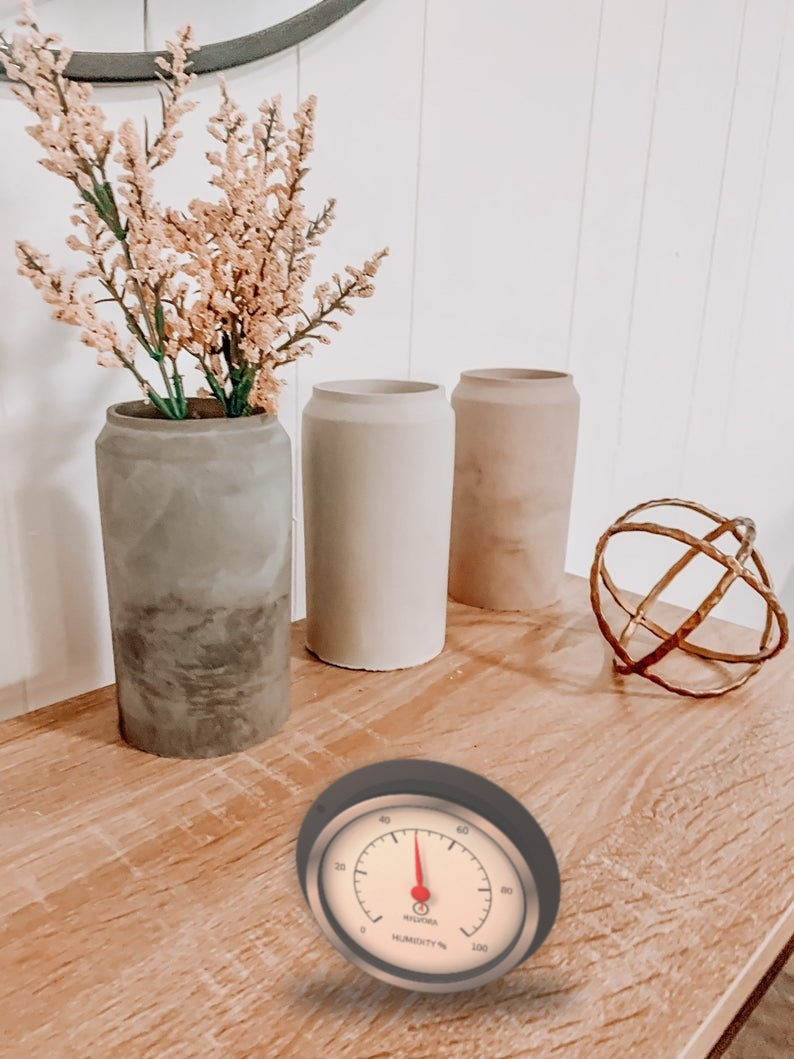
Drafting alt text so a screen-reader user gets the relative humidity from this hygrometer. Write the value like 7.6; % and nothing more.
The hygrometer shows 48; %
